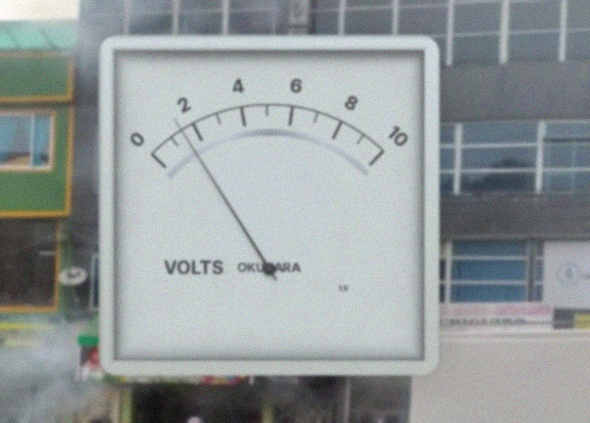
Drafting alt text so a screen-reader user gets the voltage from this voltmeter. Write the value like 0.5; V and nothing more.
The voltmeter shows 1.5; V
